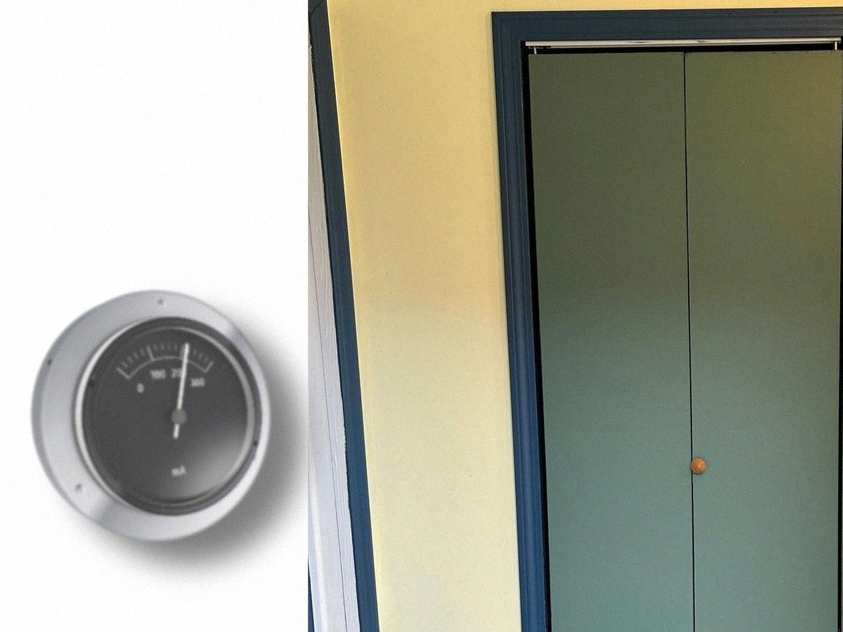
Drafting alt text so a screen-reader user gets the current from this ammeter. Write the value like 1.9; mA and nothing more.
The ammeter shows 200; mA
